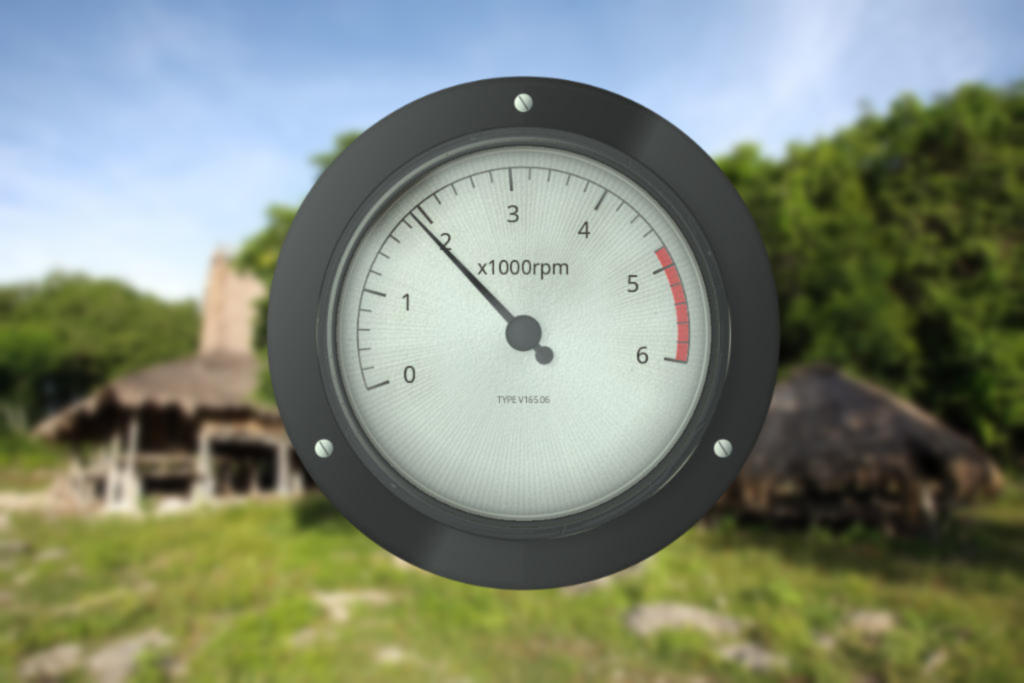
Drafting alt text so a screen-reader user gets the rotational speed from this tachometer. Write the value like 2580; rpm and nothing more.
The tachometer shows 1900; rpm
